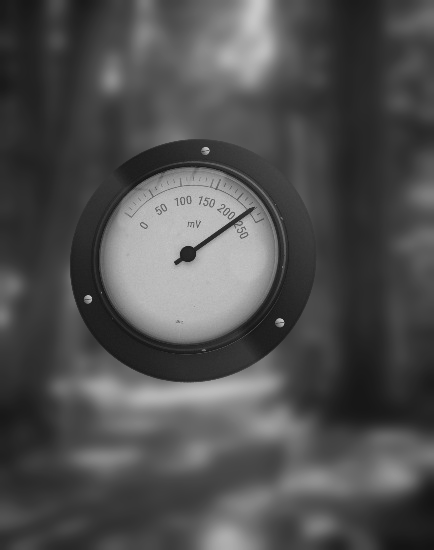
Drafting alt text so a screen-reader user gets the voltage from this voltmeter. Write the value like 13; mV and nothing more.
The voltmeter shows 230; mV
